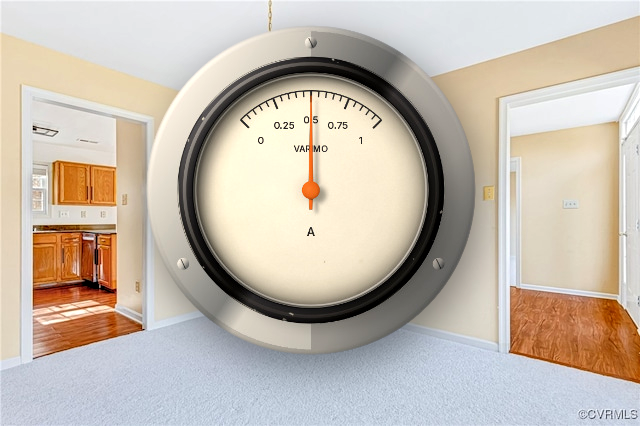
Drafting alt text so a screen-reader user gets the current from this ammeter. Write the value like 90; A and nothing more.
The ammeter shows 0.5; A
